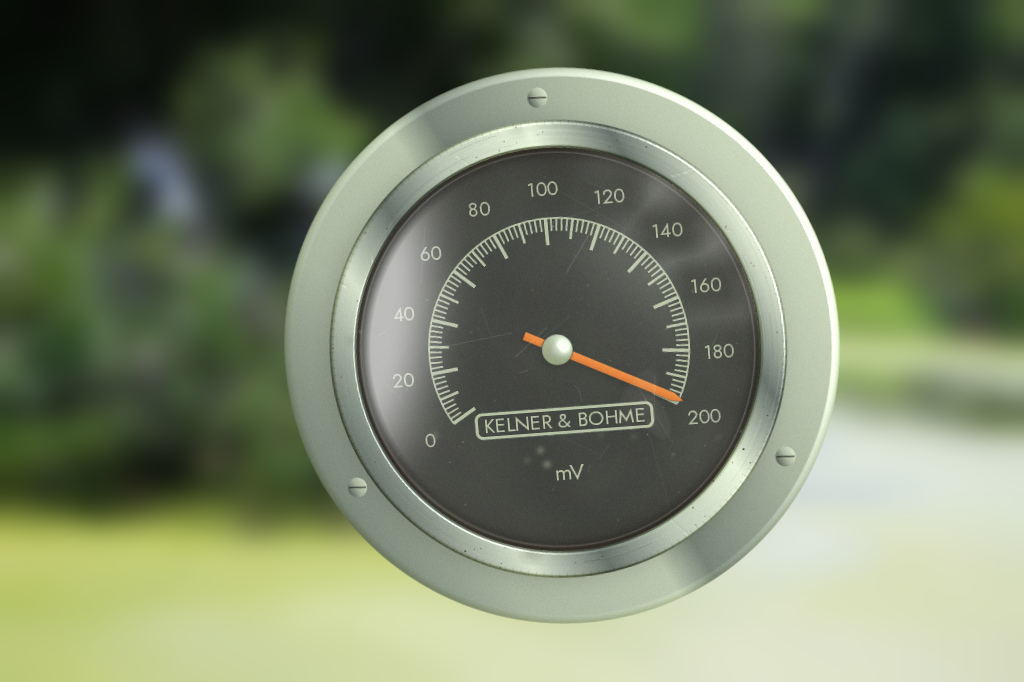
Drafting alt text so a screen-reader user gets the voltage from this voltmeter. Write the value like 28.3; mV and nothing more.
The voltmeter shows 198; mV
